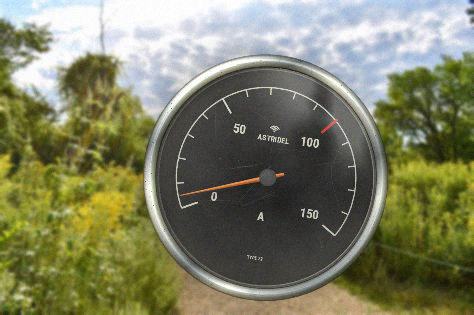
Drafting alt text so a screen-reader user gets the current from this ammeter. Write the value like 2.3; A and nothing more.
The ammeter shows 5; A
